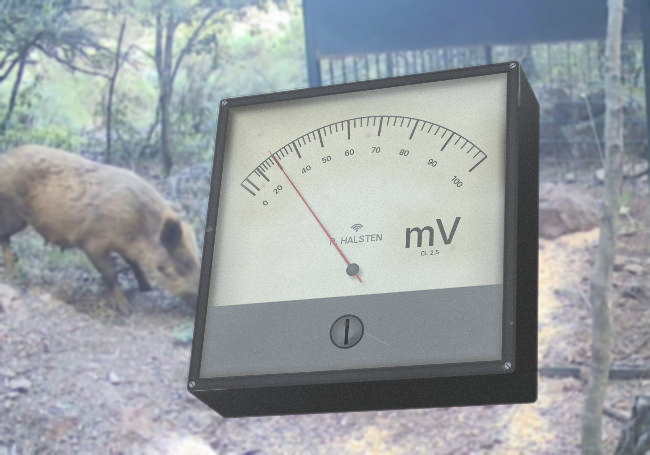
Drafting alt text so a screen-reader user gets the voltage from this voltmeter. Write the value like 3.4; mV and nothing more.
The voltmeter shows 30; mV
